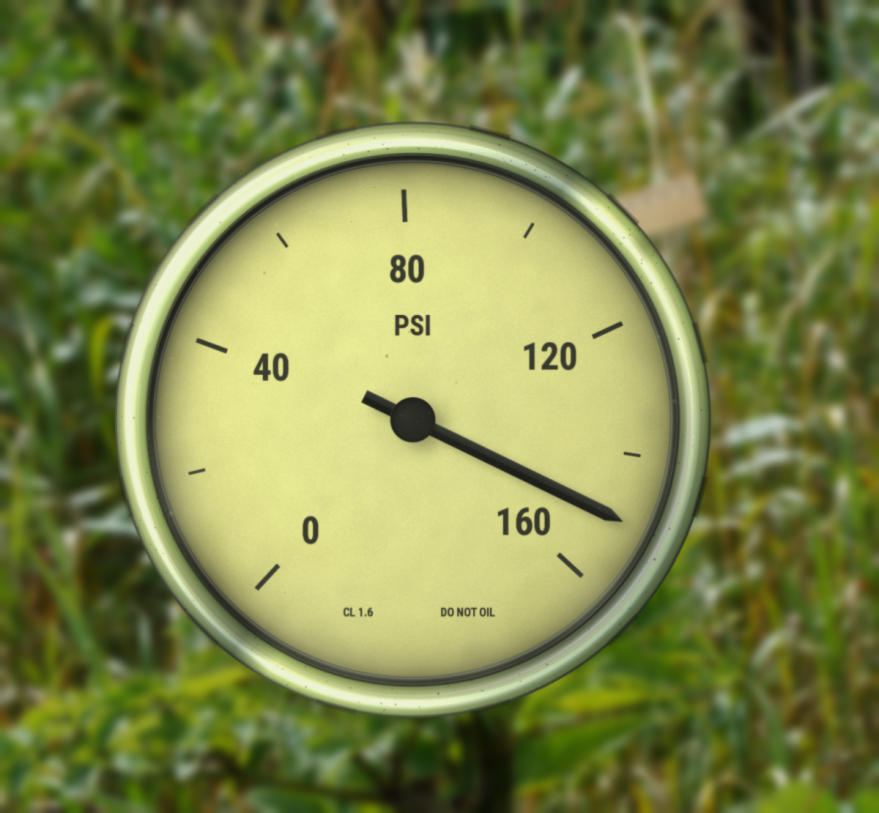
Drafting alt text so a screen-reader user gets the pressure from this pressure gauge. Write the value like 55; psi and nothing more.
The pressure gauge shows 150; psi
